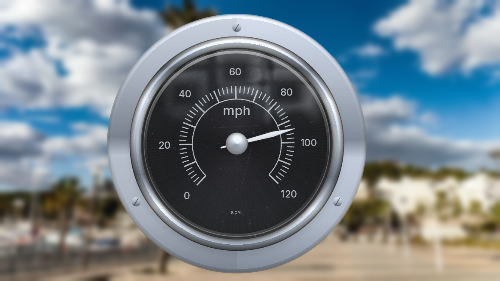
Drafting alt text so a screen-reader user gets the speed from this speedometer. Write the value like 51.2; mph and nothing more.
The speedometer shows 94; mph
